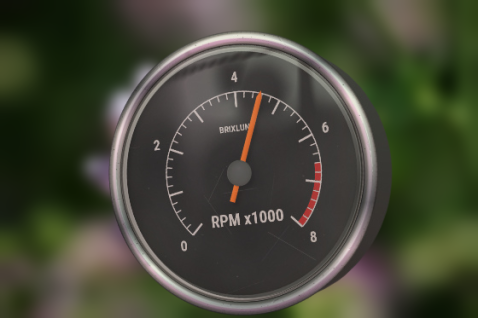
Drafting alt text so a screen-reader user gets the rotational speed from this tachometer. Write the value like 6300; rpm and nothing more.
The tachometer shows 4600; rpm
